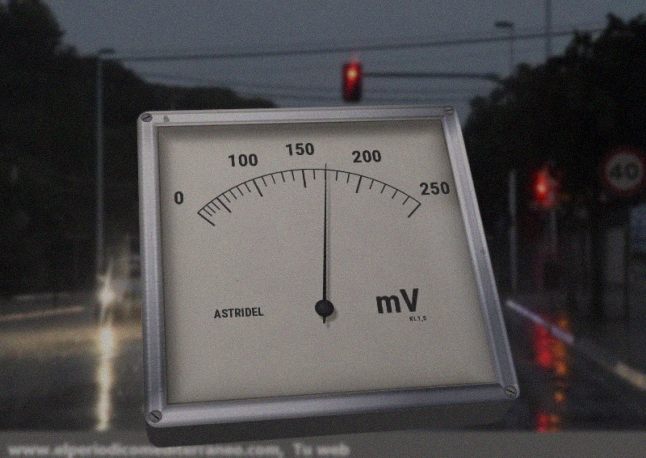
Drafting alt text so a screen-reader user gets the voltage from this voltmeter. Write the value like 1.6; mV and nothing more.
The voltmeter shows 170; mV
